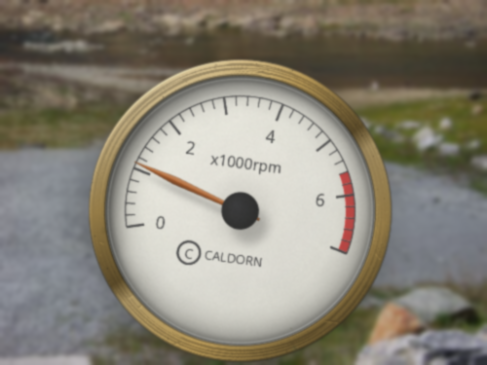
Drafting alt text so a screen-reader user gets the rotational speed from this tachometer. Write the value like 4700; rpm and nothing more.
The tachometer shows 1100; rpm
